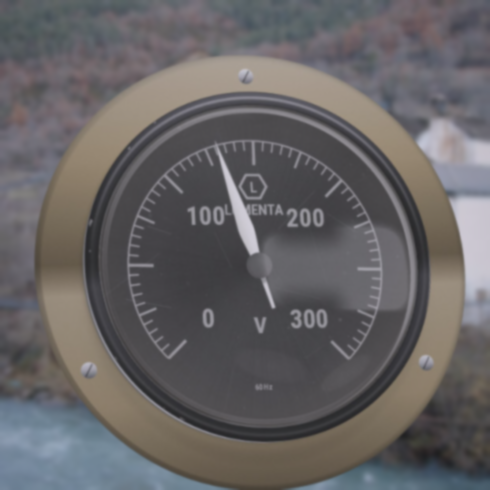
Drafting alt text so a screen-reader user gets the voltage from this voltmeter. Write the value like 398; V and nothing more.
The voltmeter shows 130; V
